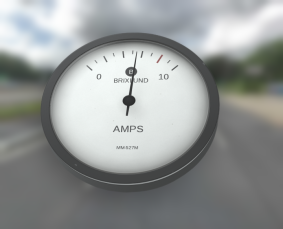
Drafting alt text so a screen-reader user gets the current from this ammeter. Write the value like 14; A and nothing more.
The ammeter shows 5.5; A
